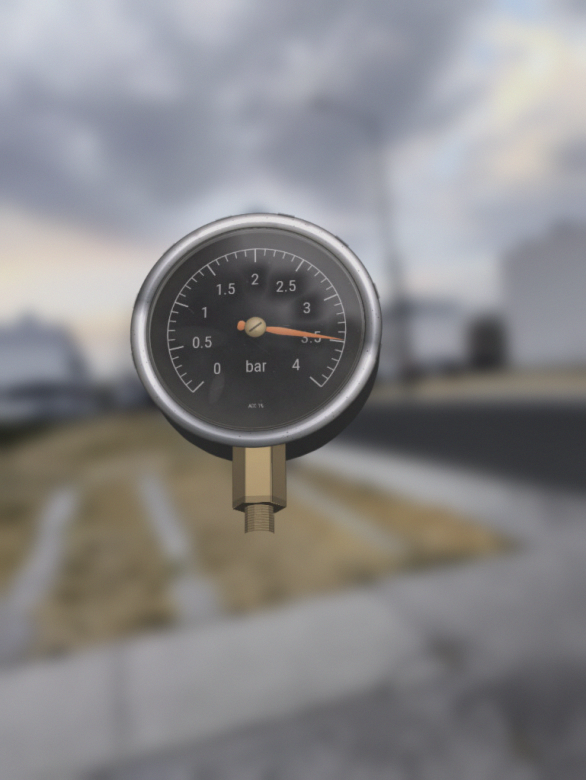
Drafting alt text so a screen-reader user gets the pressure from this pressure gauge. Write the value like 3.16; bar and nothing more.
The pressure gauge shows 3.5; bar
